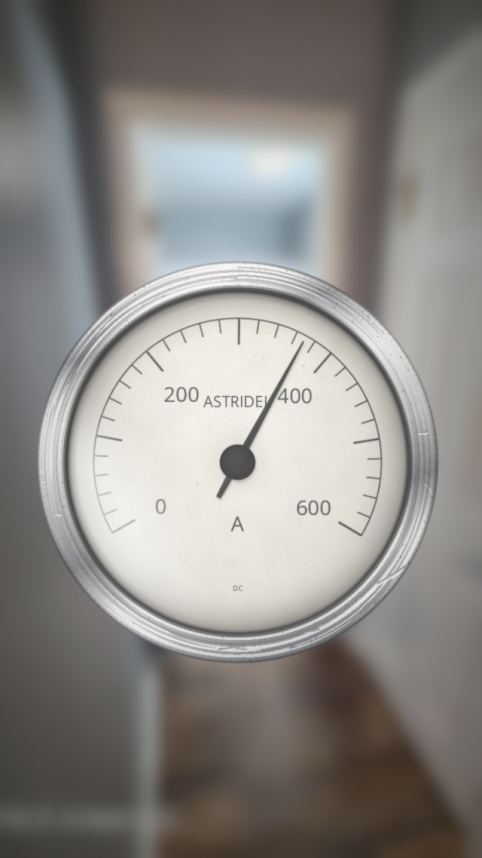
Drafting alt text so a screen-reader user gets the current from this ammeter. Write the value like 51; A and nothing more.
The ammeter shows 370; A
